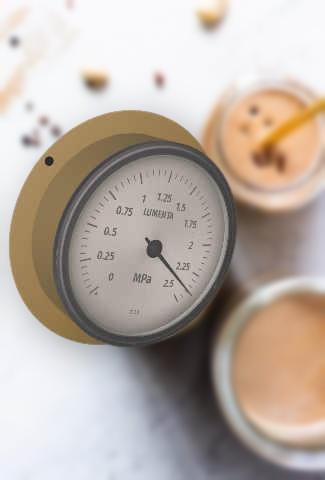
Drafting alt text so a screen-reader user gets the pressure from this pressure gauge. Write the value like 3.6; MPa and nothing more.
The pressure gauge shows 2.4; MPa
